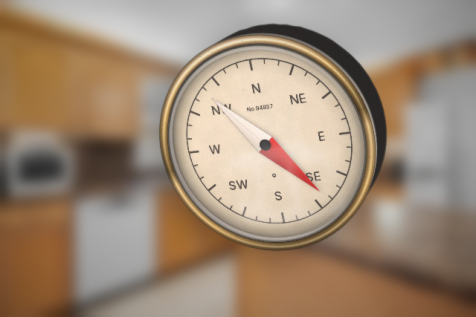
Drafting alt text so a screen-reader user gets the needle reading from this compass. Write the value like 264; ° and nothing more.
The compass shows 140; °
